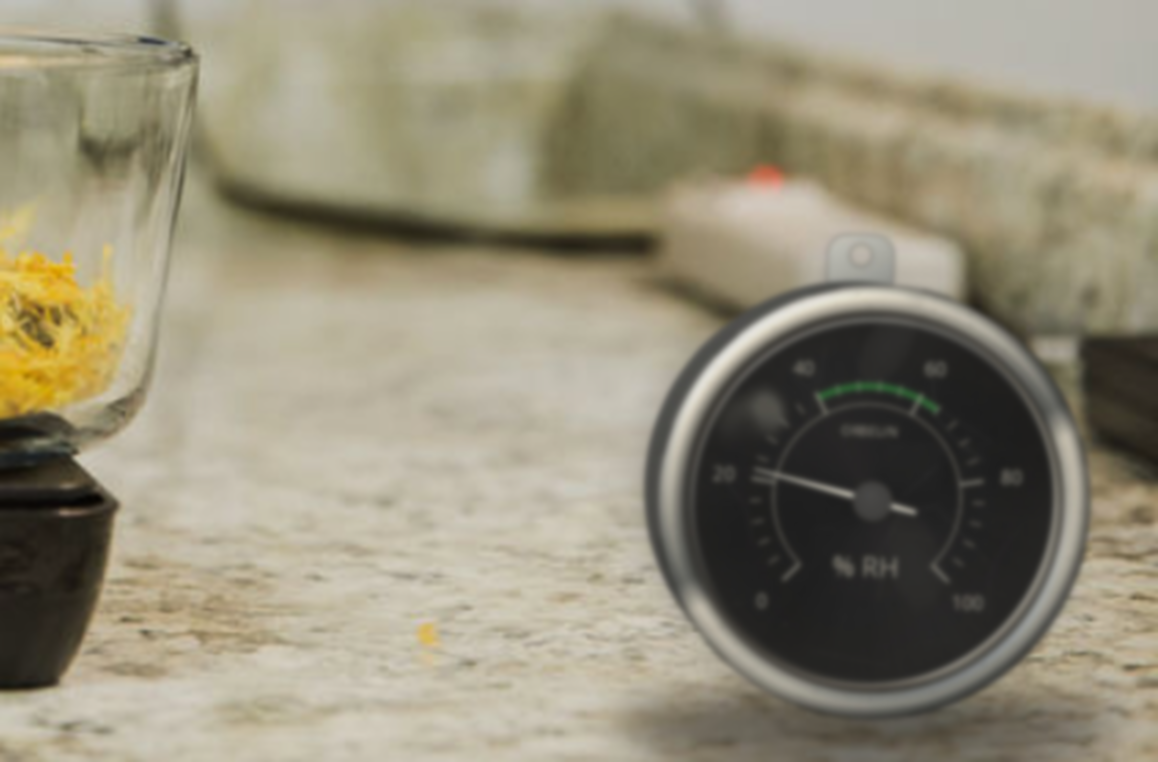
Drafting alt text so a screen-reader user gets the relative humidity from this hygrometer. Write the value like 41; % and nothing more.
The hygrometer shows 22; %
